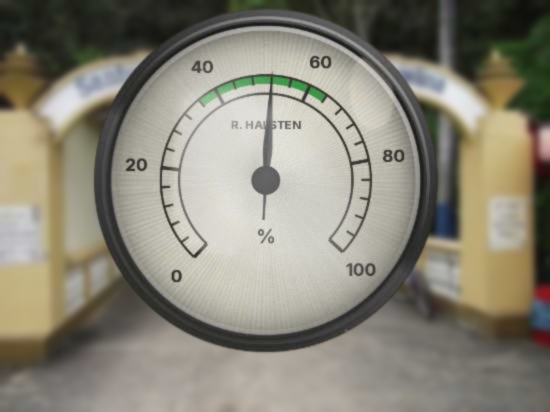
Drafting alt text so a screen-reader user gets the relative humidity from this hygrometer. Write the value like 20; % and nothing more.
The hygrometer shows 52; %
